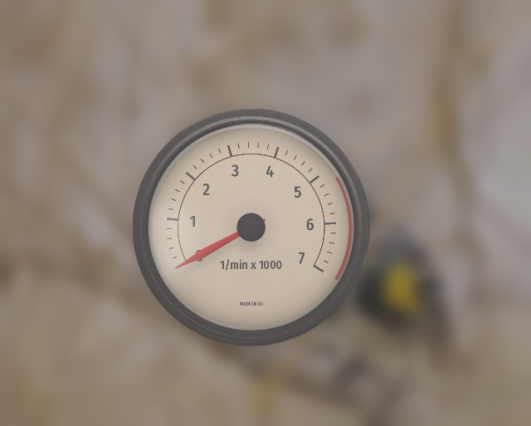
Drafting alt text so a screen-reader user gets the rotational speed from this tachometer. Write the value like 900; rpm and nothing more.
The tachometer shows 0; rpm
